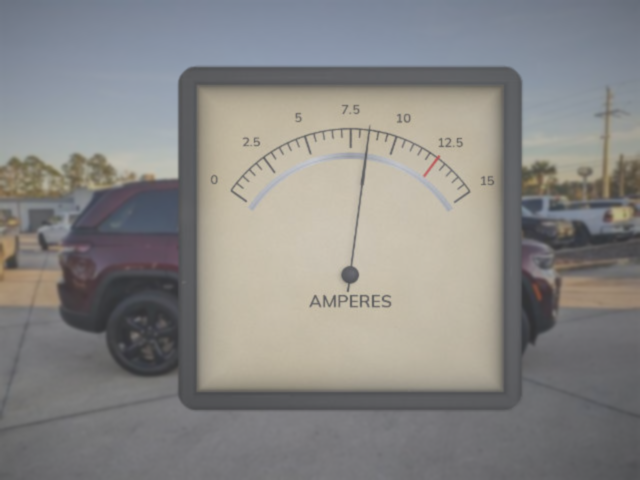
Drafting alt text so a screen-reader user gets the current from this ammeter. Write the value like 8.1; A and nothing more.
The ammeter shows 8.5; A
